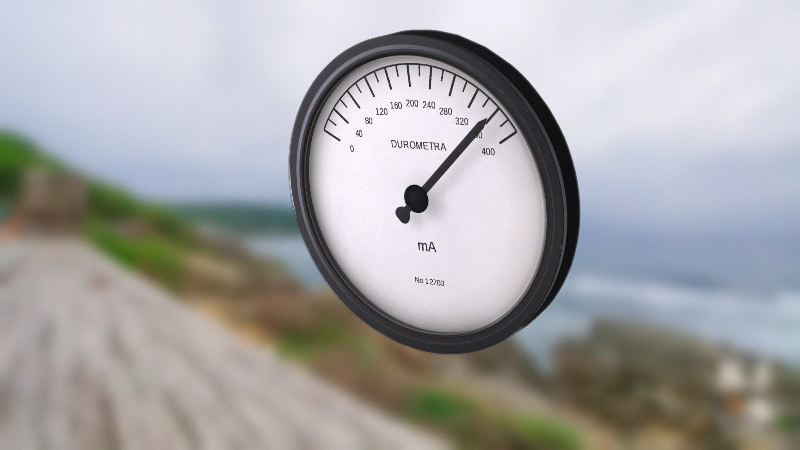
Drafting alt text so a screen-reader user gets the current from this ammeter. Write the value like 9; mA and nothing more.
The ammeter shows 360; mA
